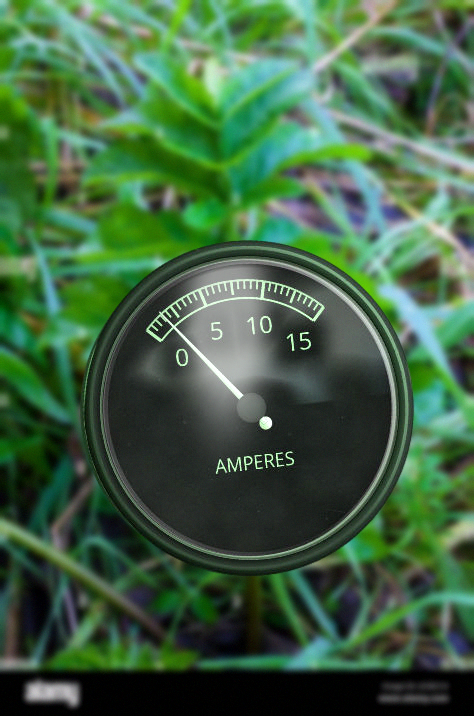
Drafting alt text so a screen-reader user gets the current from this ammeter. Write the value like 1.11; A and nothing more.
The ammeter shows 1.5; A
